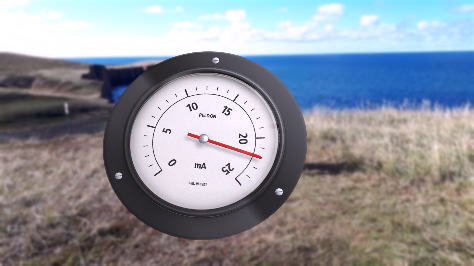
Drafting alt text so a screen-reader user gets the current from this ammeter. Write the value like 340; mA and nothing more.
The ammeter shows 22; mA
